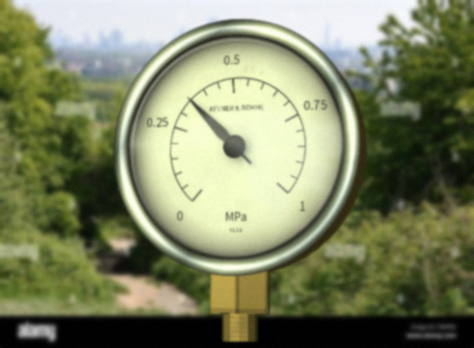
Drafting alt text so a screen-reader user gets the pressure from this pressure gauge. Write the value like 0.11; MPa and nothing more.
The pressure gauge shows 0.35; MPa
